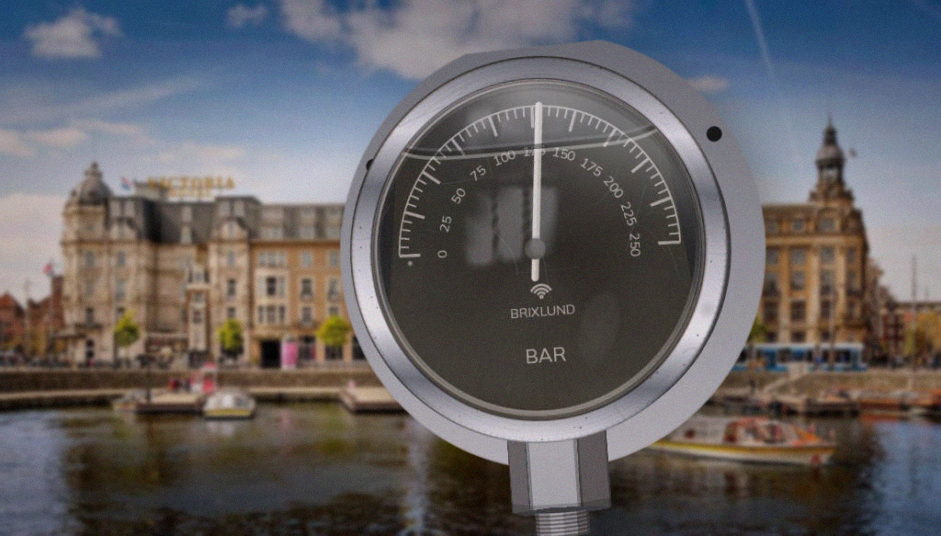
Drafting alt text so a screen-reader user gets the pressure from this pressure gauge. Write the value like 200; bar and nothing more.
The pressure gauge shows 130; bar
